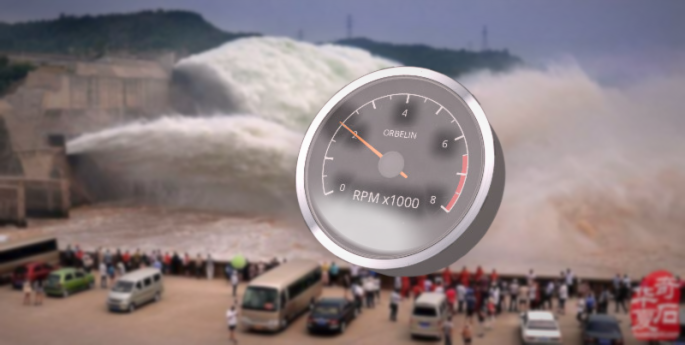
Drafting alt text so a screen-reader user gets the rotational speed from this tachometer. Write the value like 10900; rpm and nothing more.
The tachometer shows 2000; rpm
